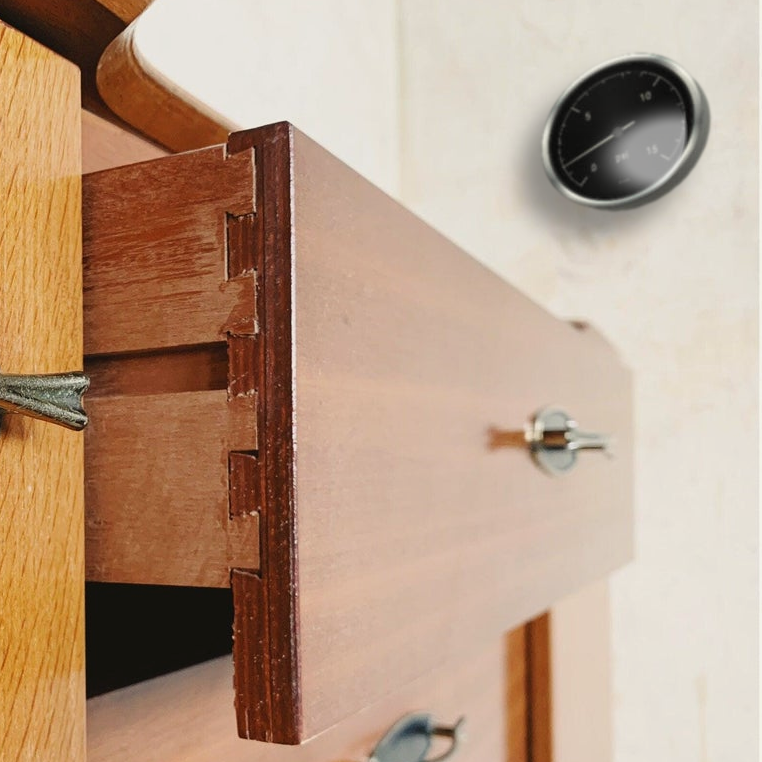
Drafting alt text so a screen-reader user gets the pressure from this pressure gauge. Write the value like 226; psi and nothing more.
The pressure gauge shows 1.5; psi
